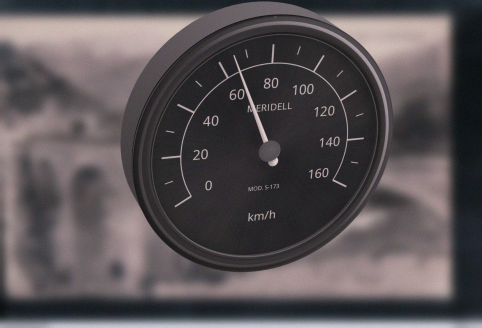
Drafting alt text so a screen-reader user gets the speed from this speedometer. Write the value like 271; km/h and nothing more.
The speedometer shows 65; km/h
